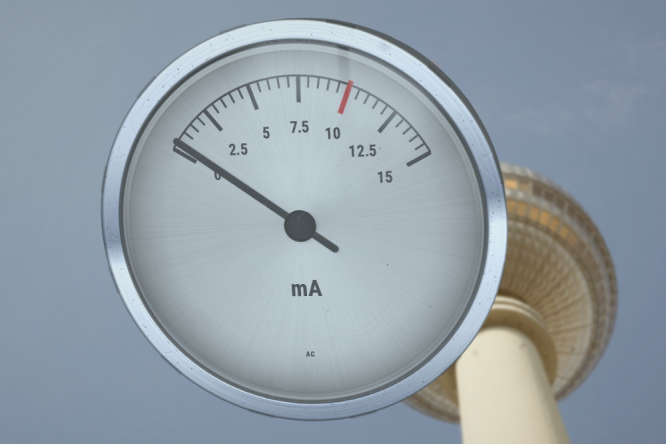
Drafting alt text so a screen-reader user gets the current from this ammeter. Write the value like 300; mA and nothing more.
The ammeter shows 0.5; mA
